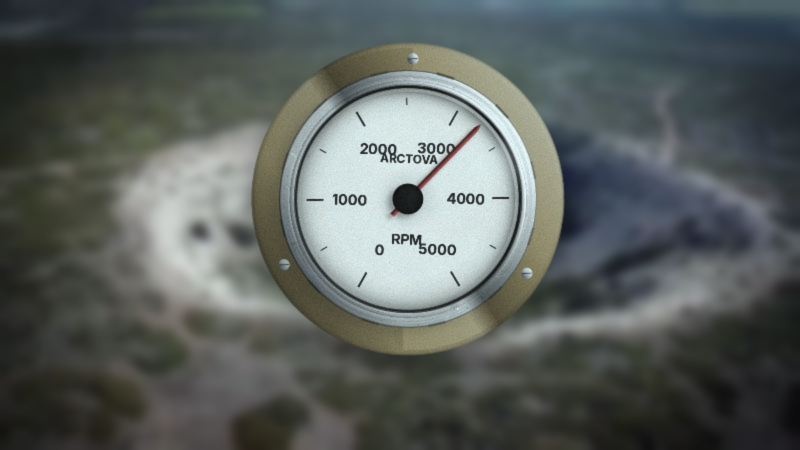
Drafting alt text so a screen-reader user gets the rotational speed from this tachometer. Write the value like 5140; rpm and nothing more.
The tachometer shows 3250; rpm
